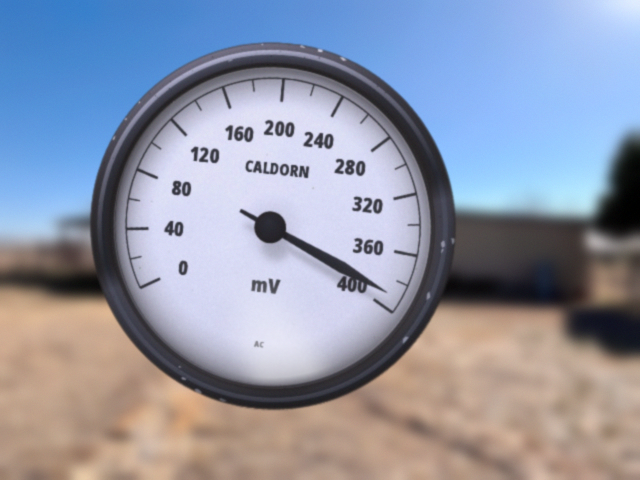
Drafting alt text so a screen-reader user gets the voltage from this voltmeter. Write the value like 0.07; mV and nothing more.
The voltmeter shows 390; mV
